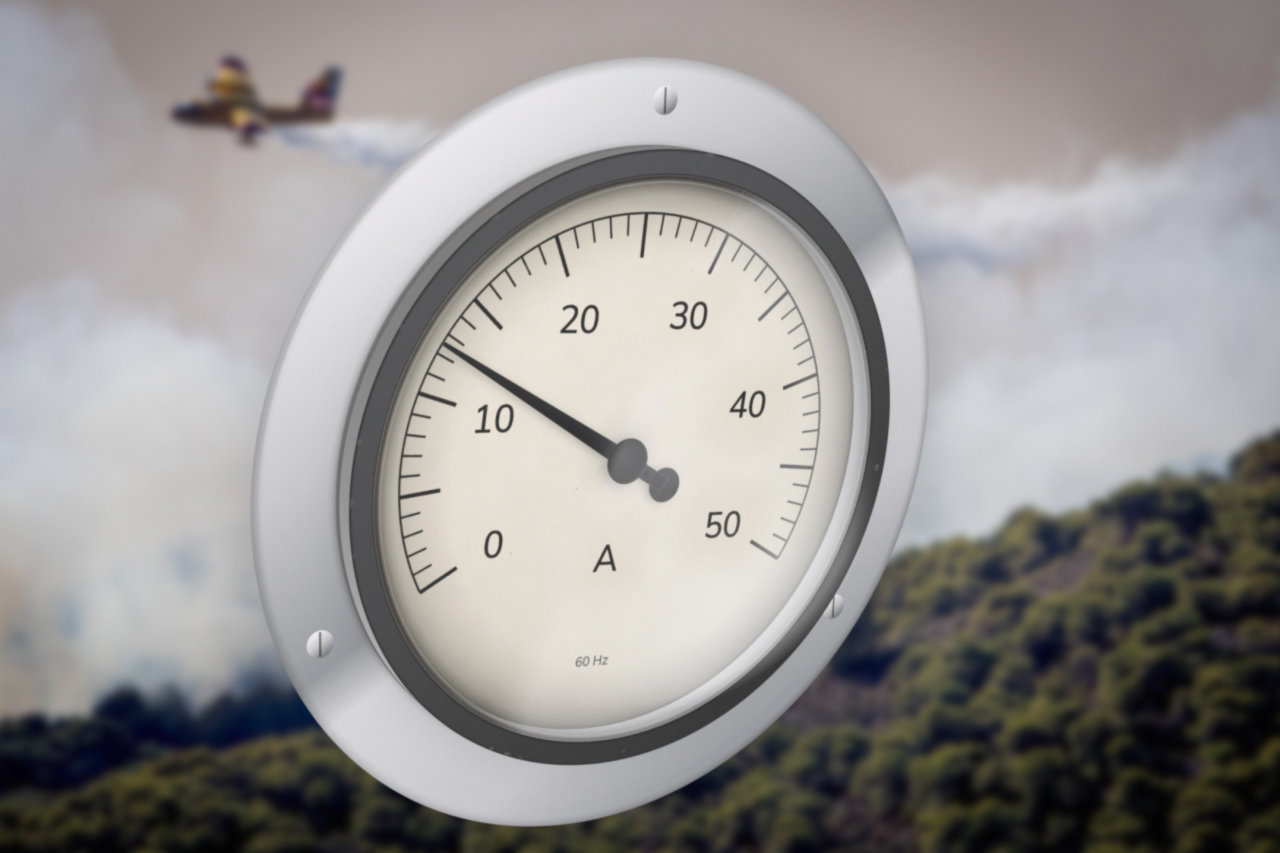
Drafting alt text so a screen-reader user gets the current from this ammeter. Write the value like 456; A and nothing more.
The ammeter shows 12.5; A
